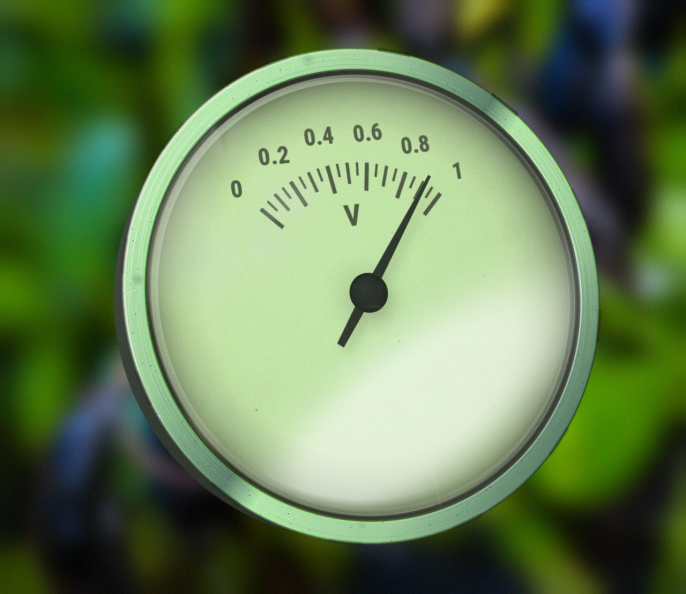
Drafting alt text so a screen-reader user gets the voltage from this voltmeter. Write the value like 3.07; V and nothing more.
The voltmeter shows 0.9; V
